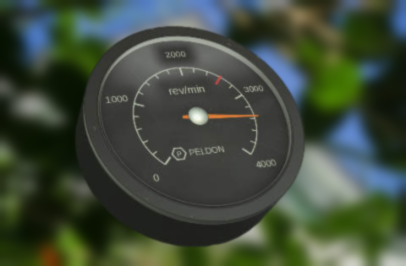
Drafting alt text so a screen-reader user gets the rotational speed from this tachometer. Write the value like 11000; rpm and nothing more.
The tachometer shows 3400; rpm
